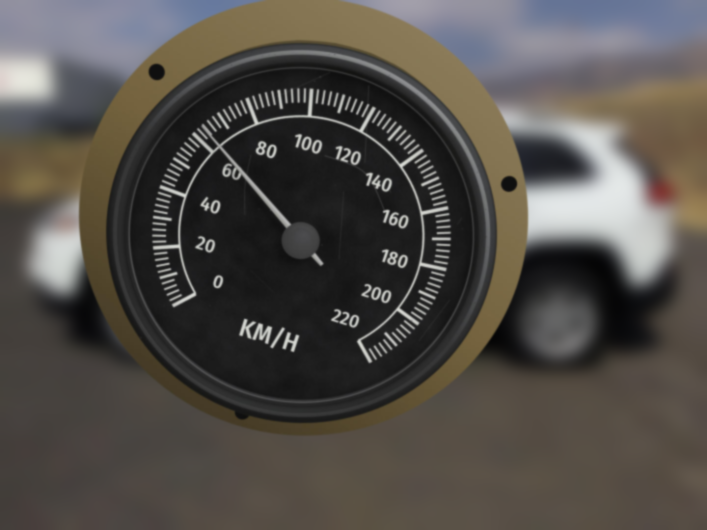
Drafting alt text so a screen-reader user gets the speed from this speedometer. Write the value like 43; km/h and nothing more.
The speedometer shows 64; km/h
